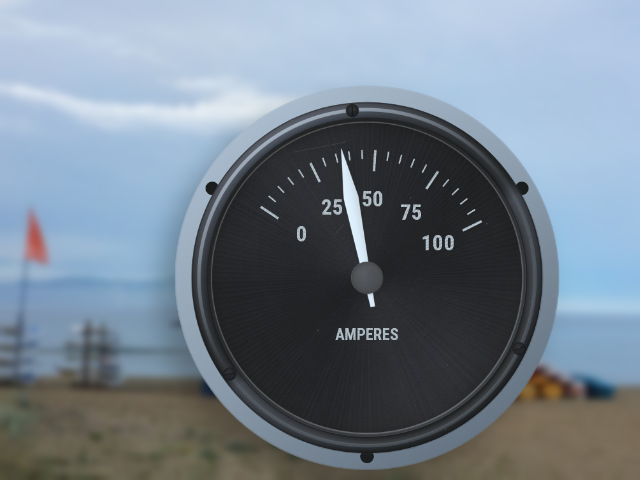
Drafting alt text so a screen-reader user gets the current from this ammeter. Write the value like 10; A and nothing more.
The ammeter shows 37.5; A
